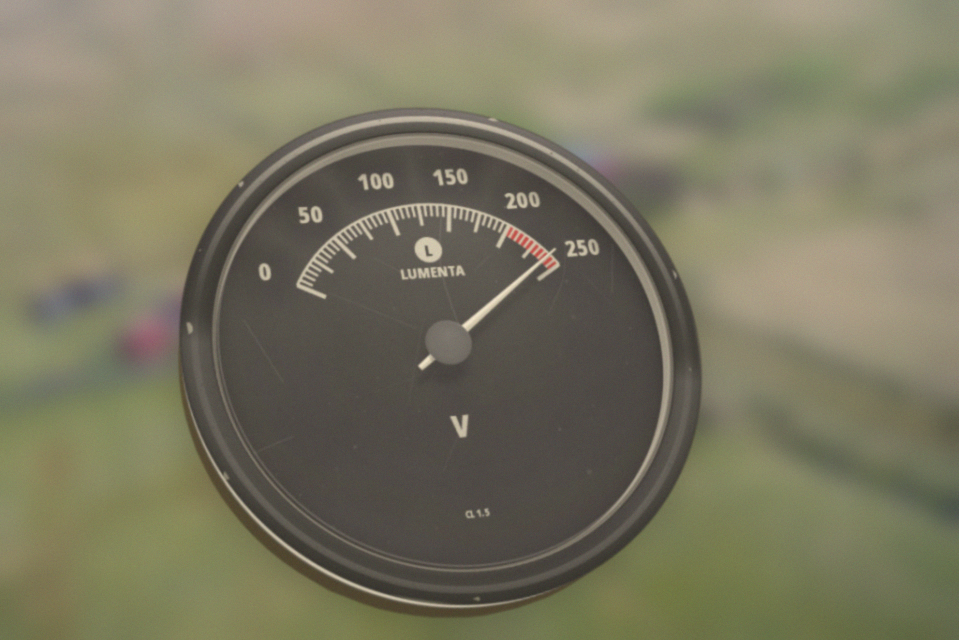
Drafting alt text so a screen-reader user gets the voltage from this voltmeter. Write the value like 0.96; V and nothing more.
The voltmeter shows 240; V
